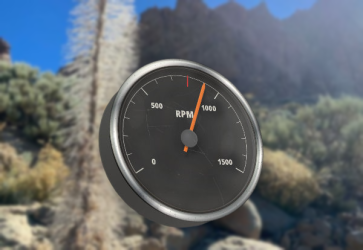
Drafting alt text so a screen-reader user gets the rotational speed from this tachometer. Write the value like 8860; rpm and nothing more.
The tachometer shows 900; rpm
